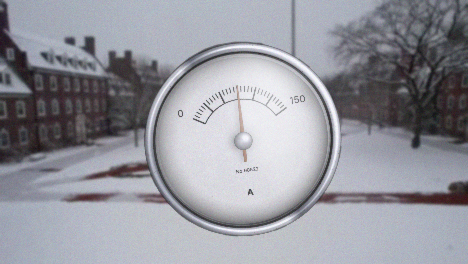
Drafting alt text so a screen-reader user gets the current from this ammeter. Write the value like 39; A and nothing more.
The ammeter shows 75; A
